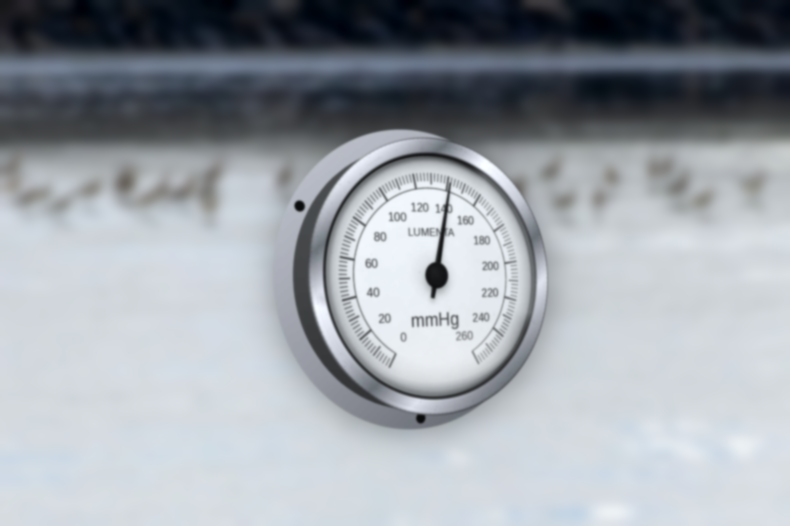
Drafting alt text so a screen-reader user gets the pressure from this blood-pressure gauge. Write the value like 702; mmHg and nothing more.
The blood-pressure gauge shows 140; mmHg
